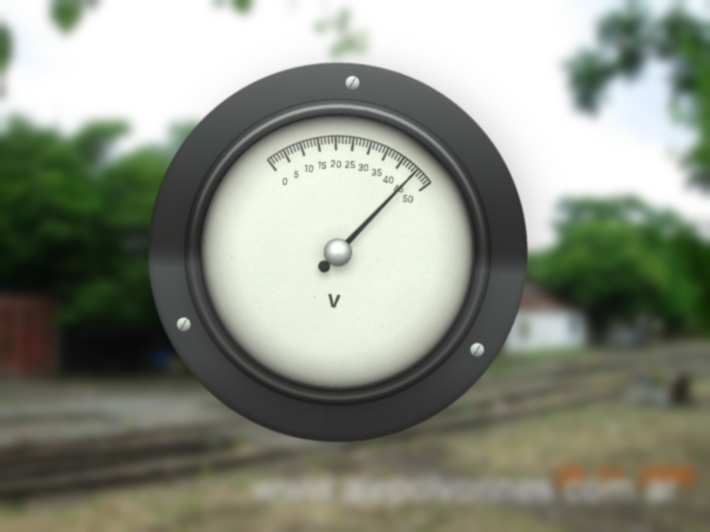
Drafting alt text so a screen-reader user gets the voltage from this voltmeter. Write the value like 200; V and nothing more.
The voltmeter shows 45; V
